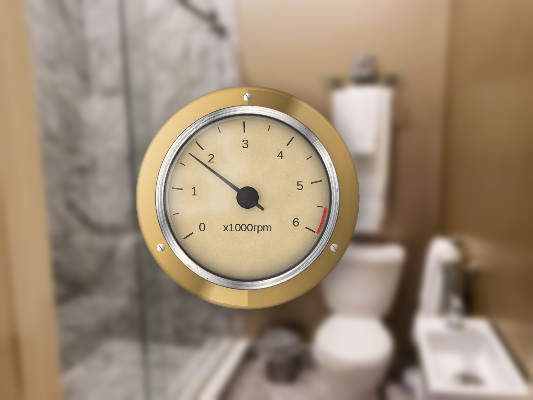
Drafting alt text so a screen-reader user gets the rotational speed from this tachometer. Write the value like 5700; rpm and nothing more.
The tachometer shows 1750; rpm
